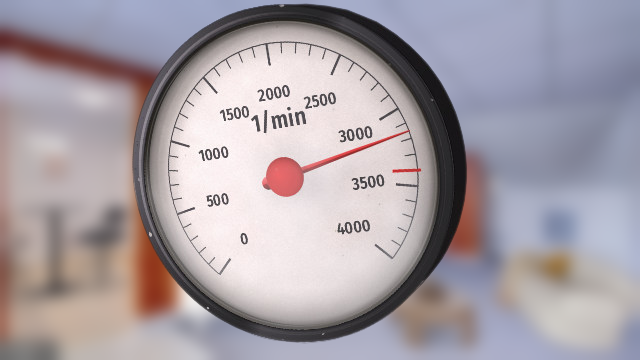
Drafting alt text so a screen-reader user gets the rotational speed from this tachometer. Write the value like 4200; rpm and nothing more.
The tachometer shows 3150; rpm
